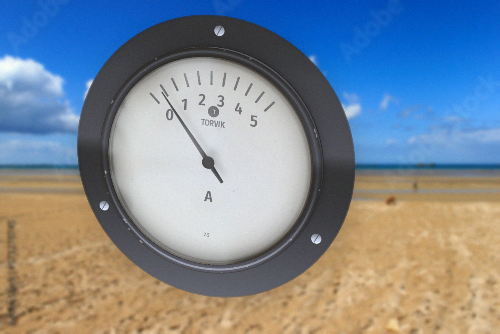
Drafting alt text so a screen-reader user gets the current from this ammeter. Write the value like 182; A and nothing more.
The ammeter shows 0.5; A
